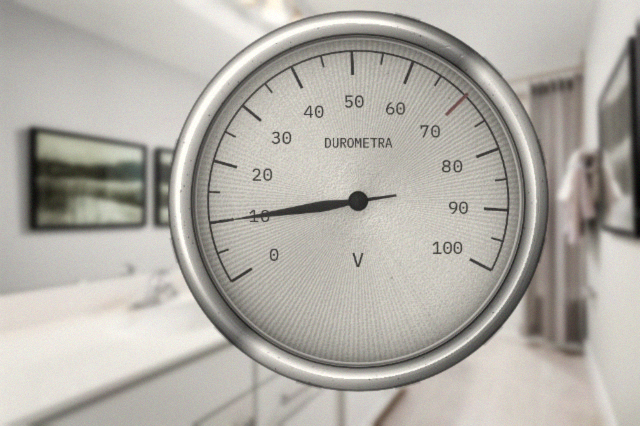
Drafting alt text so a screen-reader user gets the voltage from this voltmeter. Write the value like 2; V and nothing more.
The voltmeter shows 10; V
